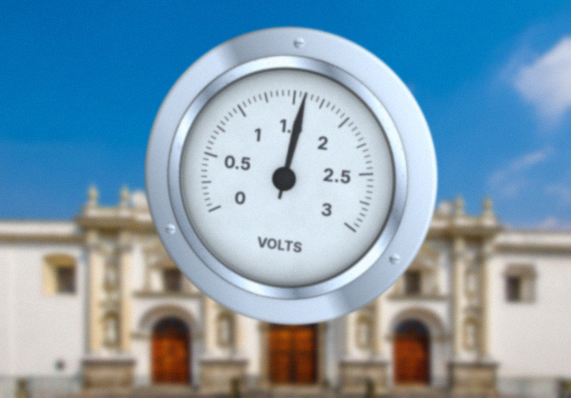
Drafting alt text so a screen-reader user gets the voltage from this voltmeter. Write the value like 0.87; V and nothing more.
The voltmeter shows 1.6; V
